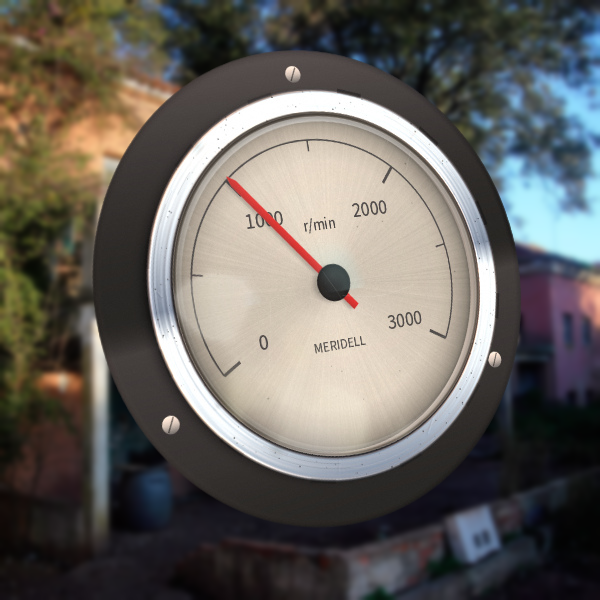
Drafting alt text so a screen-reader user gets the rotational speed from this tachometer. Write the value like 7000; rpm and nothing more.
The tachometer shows 1000; rpm
